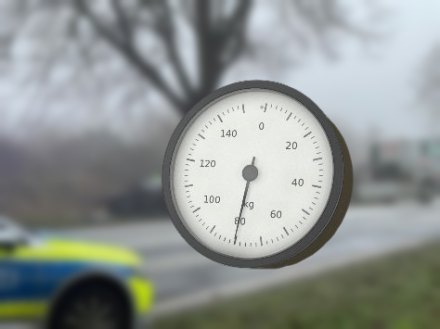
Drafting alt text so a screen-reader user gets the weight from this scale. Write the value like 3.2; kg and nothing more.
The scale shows 80; kg
